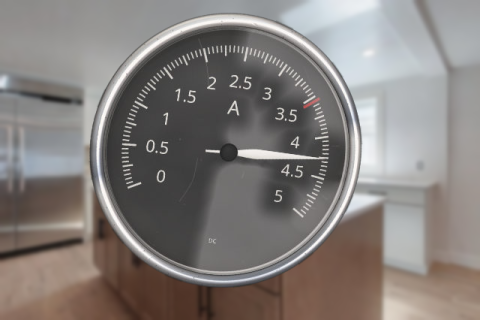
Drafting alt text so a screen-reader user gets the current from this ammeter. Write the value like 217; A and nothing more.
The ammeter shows 4.25; A
